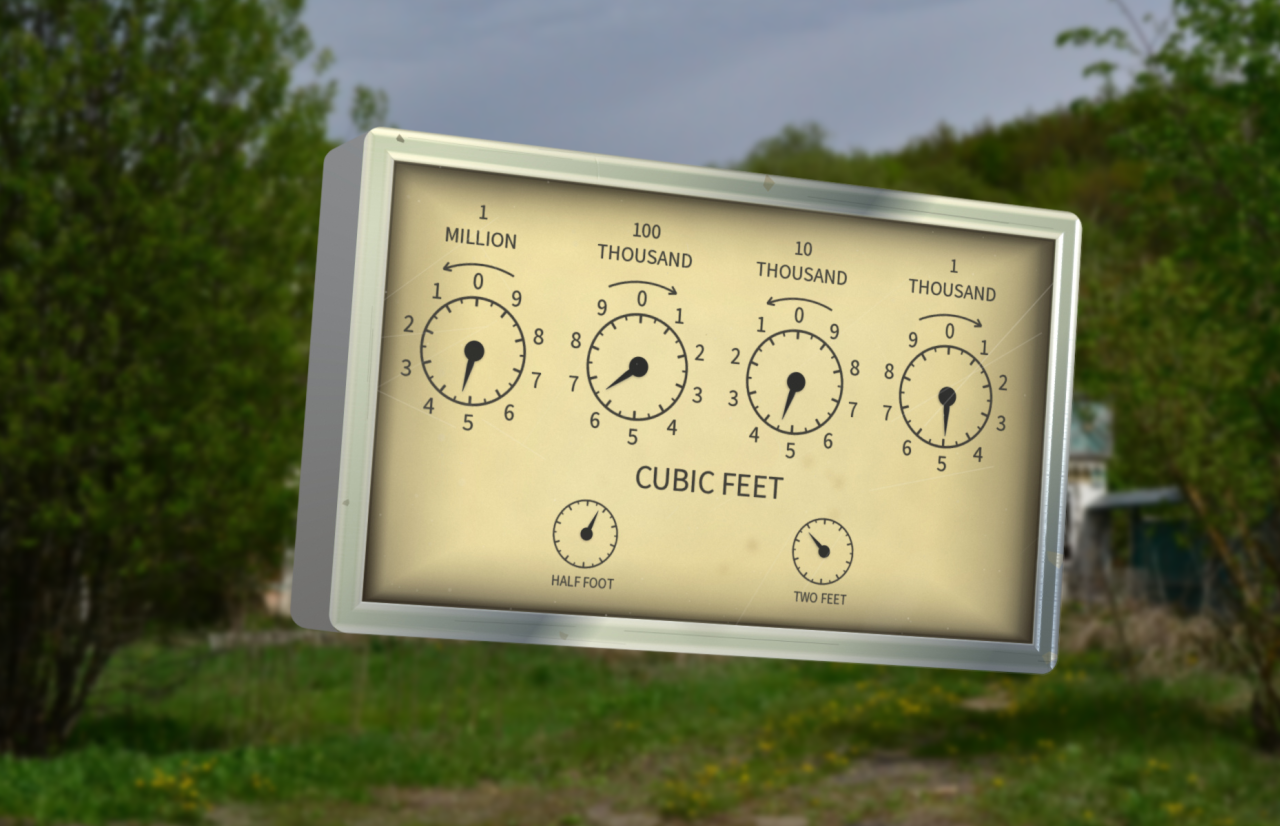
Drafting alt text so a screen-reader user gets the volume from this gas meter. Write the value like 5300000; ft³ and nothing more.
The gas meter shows 464500; ft³
